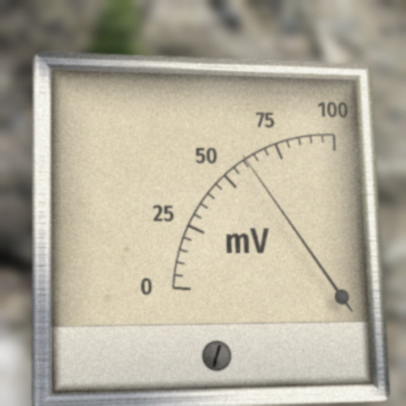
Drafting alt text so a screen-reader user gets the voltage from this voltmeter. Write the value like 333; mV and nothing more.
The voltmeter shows 60; mV
